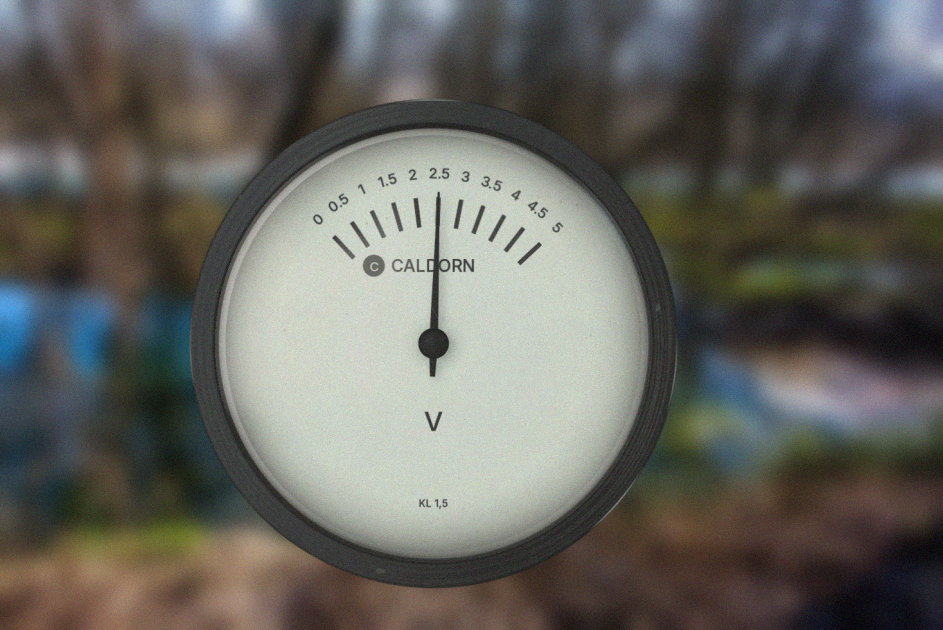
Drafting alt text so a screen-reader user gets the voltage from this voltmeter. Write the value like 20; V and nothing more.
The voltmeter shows 2.5; V
